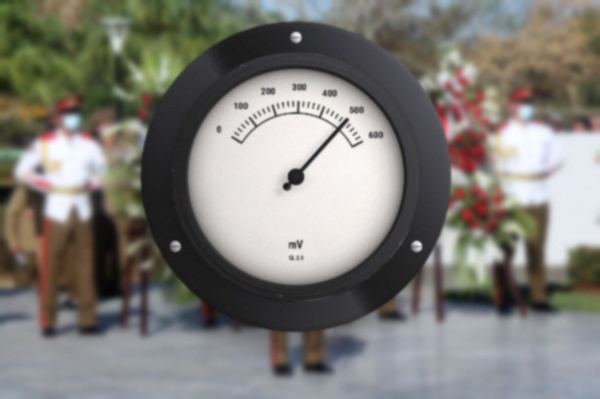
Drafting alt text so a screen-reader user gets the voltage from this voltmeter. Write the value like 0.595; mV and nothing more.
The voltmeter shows 500; mV
